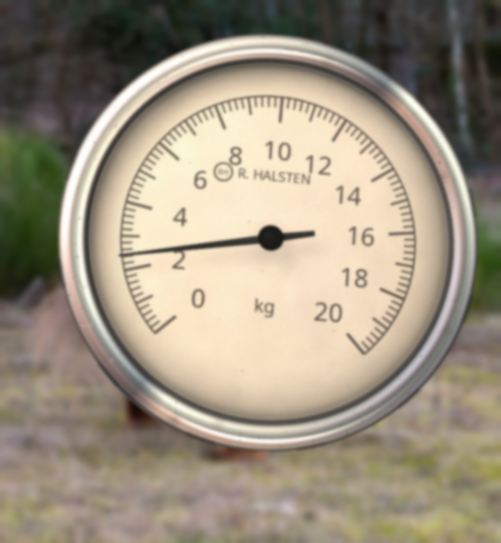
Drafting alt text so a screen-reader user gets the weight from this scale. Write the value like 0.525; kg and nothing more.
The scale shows 2.4; kg
